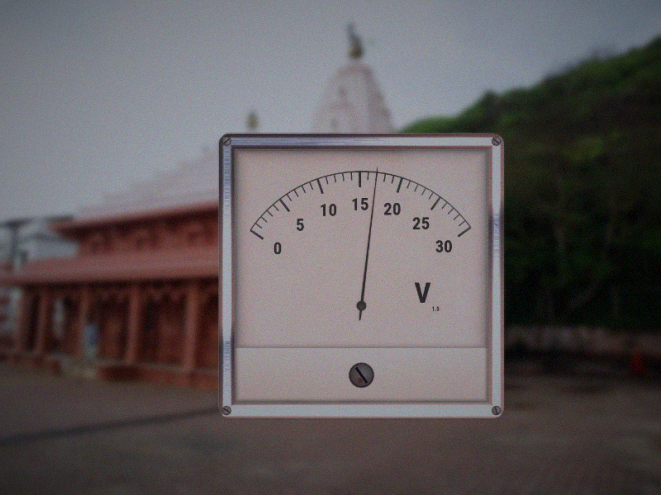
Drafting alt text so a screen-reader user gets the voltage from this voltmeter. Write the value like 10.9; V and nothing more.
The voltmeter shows 17; V
